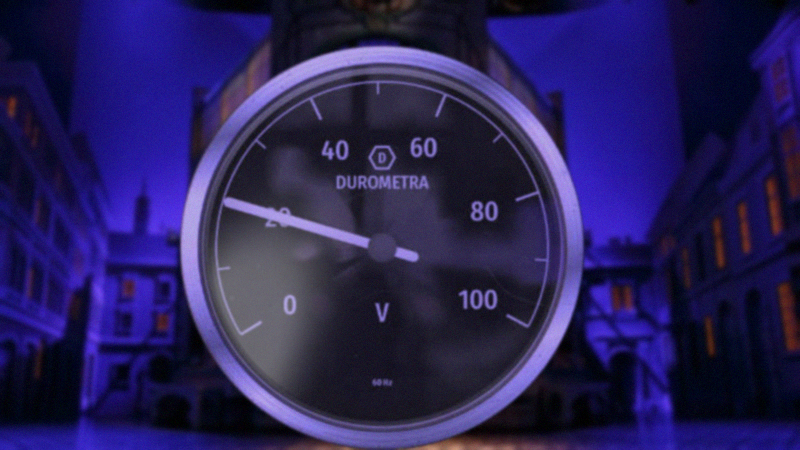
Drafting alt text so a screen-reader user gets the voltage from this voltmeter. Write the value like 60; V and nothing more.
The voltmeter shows 20; V
